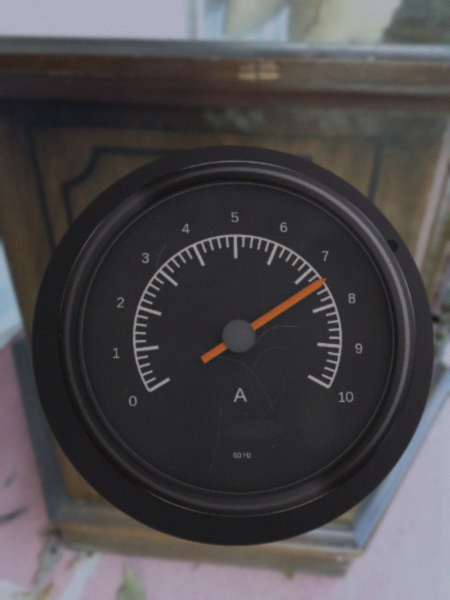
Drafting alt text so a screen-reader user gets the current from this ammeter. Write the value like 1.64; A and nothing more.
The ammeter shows 7.4; A
